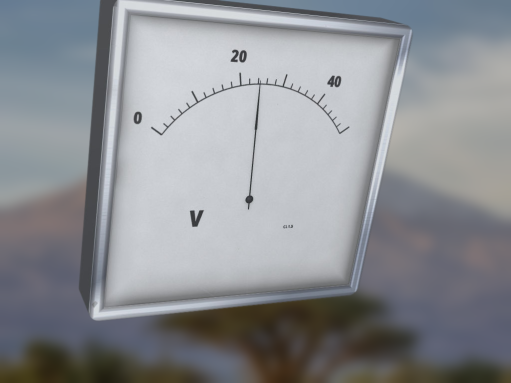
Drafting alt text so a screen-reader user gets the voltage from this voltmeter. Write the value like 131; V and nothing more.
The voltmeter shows 24; V
